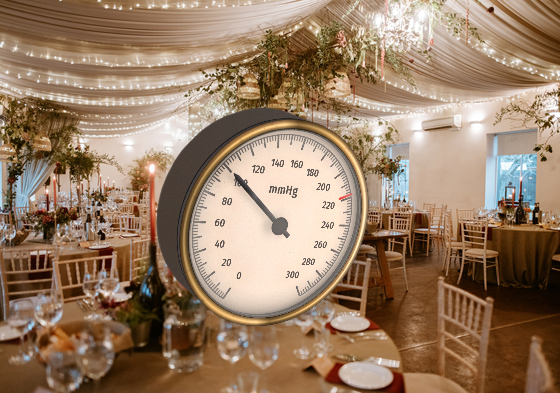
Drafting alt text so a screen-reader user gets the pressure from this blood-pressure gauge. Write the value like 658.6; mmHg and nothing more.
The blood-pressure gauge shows 100; mmHg
